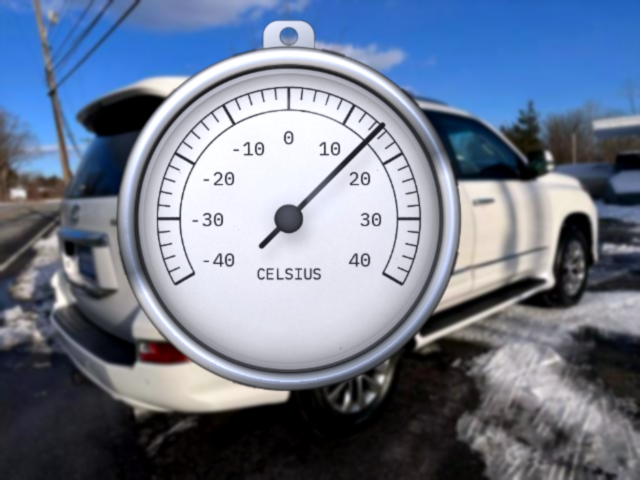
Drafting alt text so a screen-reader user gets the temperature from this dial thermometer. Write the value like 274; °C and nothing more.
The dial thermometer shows 15; °C
